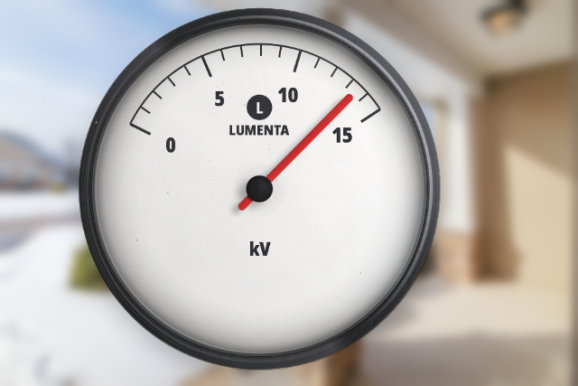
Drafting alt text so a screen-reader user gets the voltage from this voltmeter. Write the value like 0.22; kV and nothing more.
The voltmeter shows 13.5; kV
